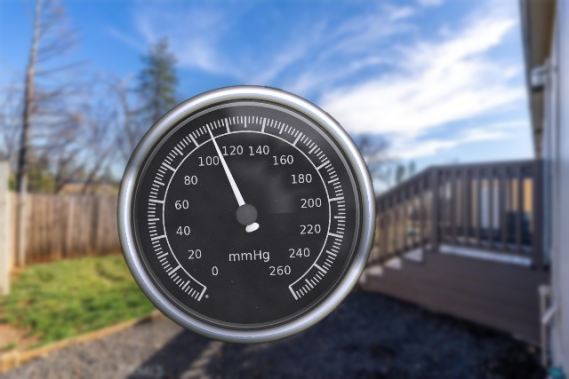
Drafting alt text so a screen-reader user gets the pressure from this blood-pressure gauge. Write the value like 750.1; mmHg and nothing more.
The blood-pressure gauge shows 110; mmHg
